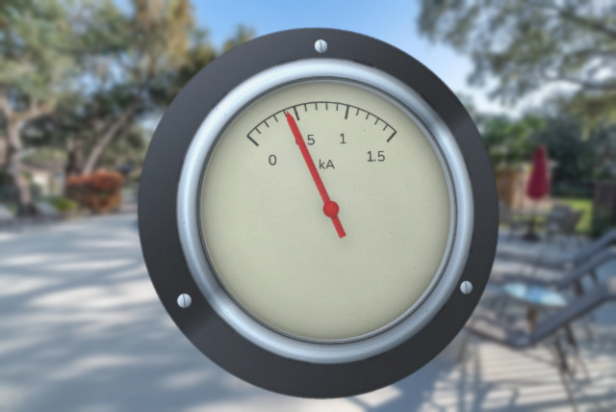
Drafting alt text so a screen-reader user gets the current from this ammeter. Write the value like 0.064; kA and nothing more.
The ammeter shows 0.4; kA
